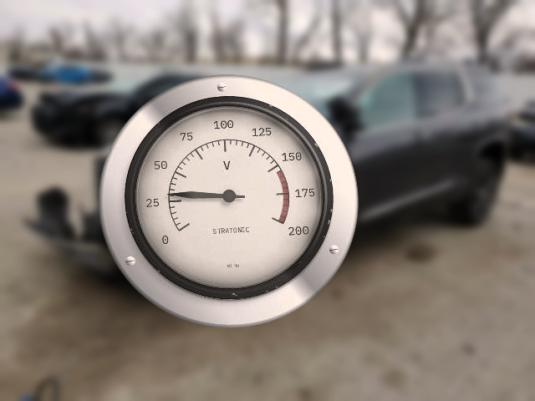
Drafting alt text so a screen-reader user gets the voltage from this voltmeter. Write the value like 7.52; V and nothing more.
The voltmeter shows 30; V
